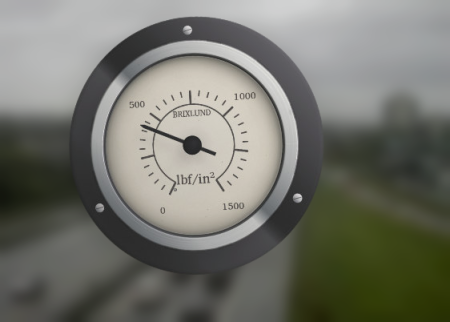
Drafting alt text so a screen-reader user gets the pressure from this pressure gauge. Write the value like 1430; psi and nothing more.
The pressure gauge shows 425; psi
